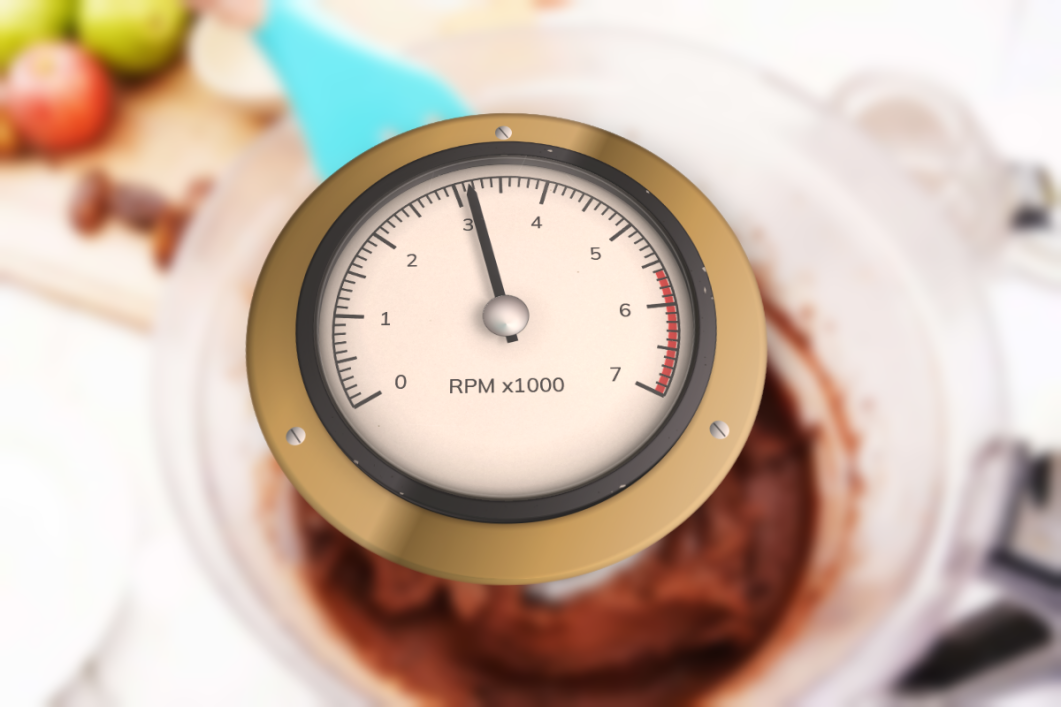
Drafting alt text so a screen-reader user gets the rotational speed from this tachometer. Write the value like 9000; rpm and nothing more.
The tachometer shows 3150; rpm
